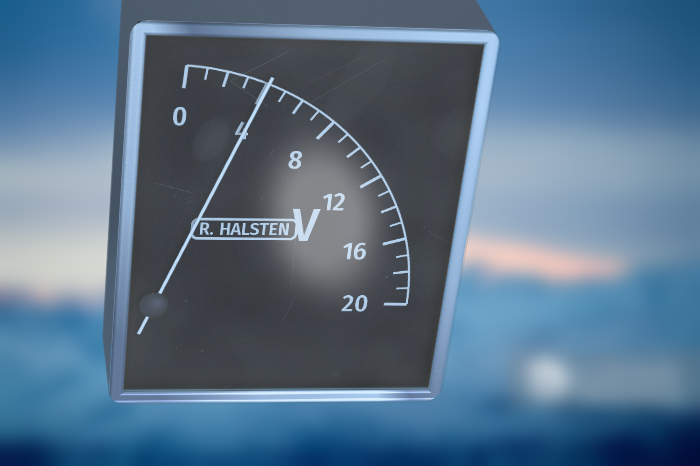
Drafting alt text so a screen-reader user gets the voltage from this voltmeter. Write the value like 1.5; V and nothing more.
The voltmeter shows 4; V
